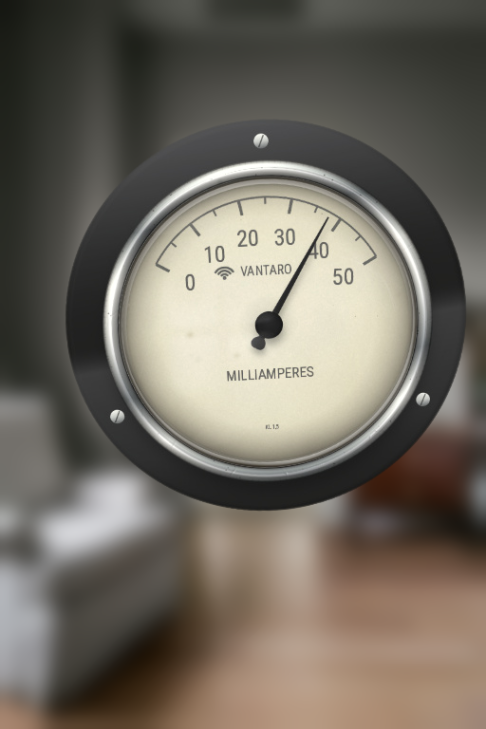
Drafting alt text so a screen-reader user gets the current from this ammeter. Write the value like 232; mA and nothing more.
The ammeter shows 37.5; mA
